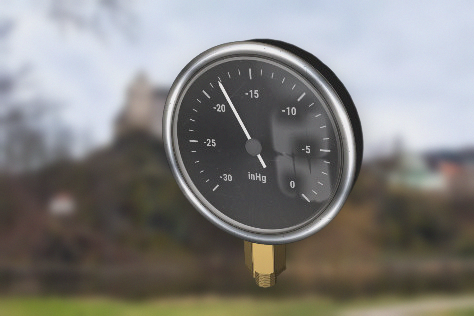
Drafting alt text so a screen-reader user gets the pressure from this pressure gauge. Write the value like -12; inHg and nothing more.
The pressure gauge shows -18; inHg
